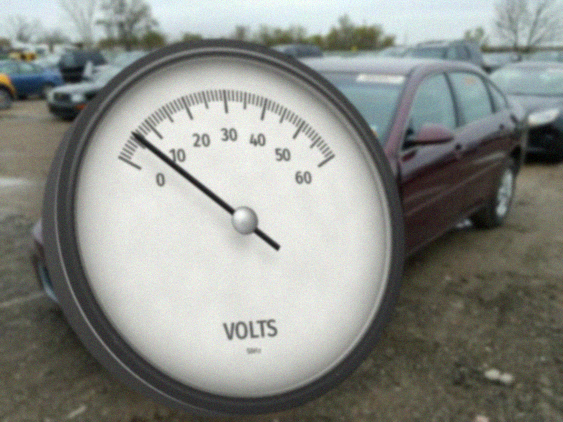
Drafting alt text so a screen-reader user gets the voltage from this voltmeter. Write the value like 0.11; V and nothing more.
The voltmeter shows 5; V
